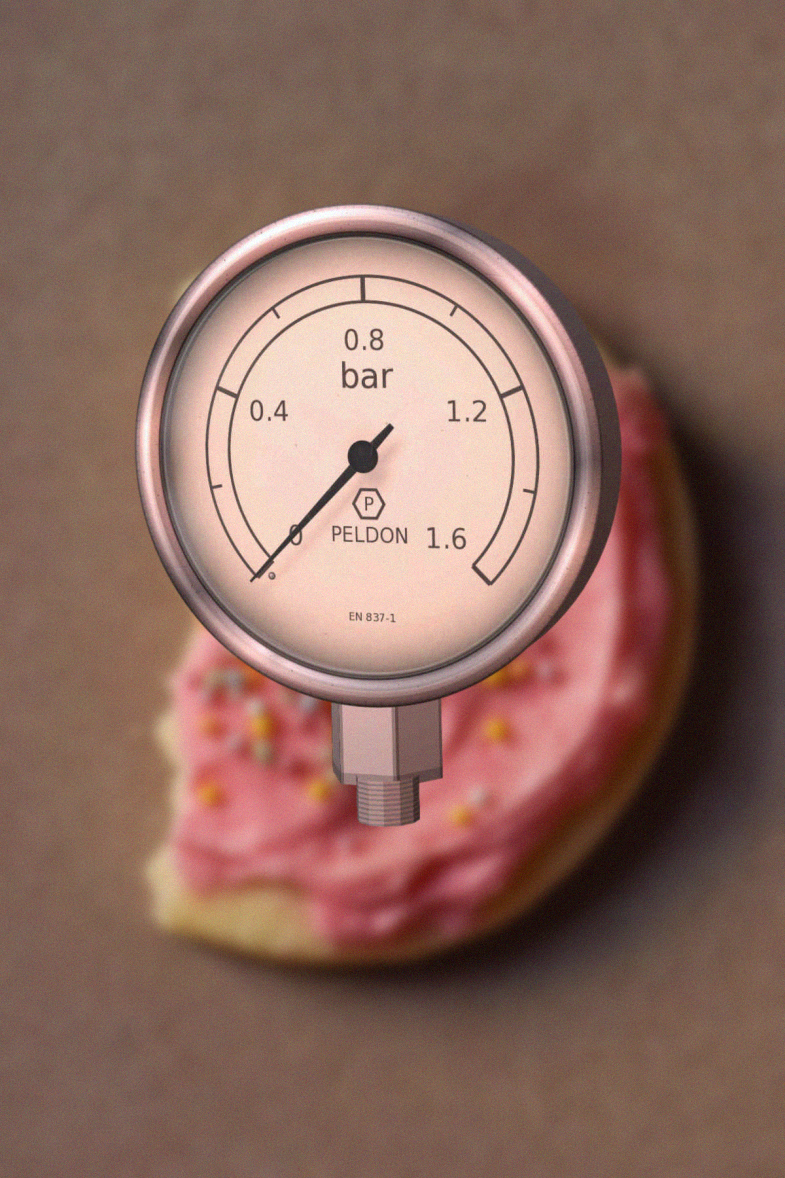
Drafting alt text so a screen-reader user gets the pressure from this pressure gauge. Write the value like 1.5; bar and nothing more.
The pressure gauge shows 0; bar
